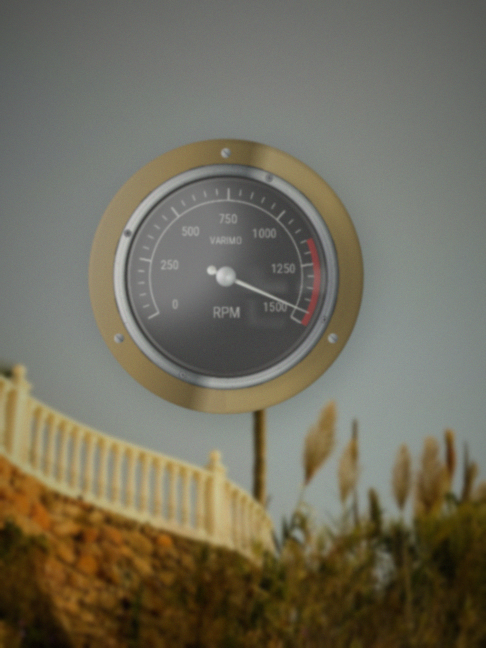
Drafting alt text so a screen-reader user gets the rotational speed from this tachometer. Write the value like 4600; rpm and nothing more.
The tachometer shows 1450; rpm
